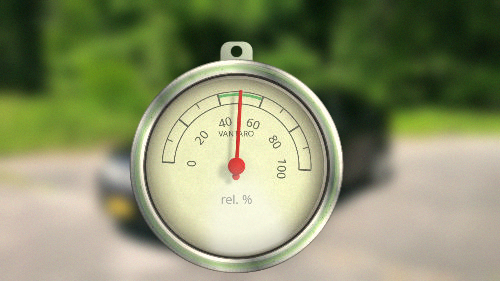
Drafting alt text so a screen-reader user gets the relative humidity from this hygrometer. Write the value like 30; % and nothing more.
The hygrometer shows 50; %
